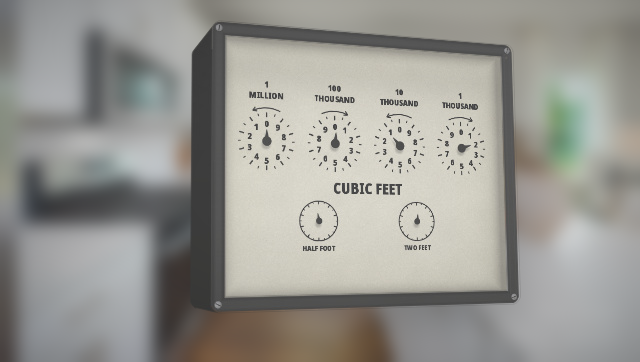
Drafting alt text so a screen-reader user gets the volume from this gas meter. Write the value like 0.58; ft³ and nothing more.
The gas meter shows 1200; ft³
